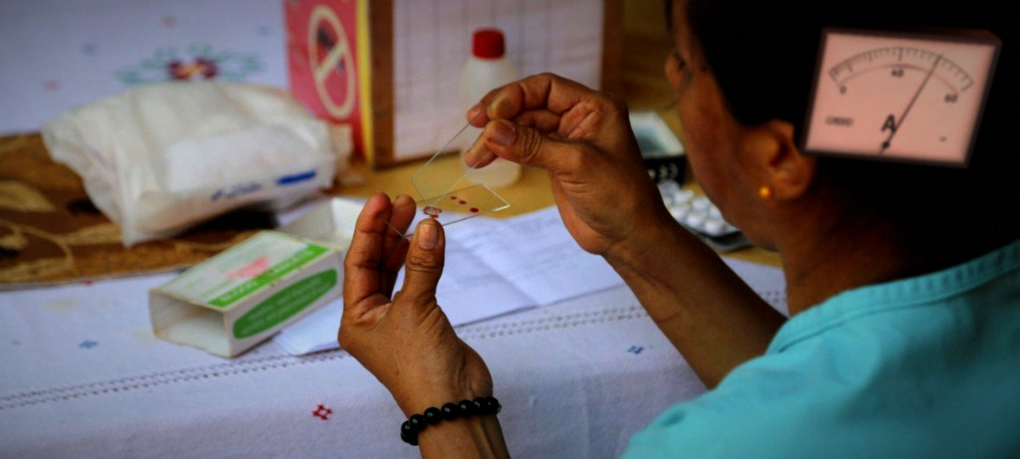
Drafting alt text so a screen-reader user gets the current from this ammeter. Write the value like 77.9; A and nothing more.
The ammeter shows 50; A
